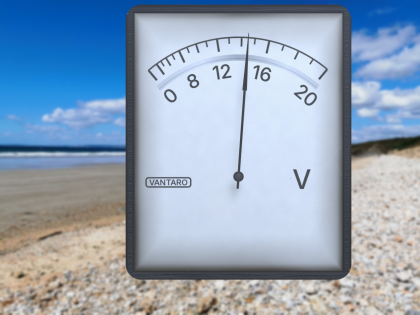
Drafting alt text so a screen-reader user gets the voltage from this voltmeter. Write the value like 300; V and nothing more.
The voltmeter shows 14.5; V
